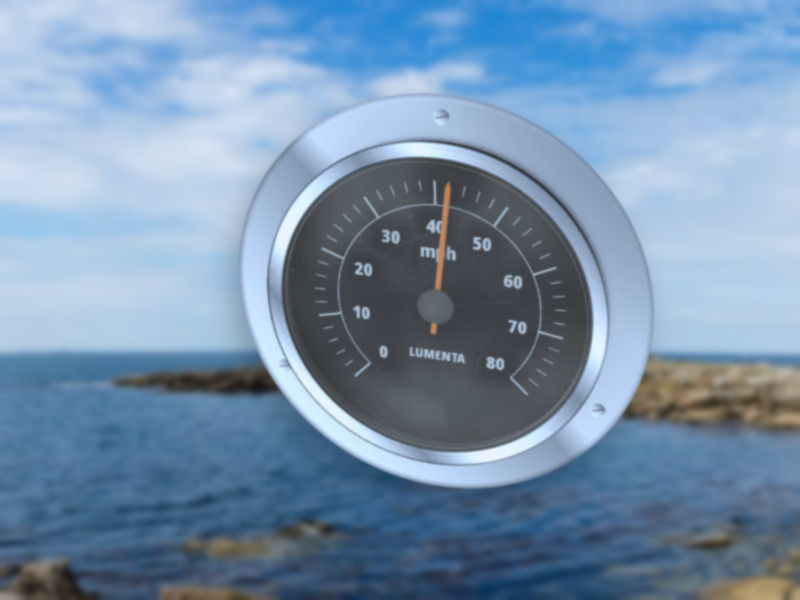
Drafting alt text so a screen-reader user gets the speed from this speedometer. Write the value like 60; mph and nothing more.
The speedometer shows 42; mph
